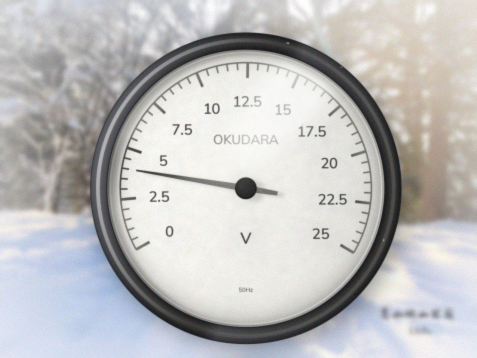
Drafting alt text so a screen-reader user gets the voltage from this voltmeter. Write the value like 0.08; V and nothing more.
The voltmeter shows 4; V
